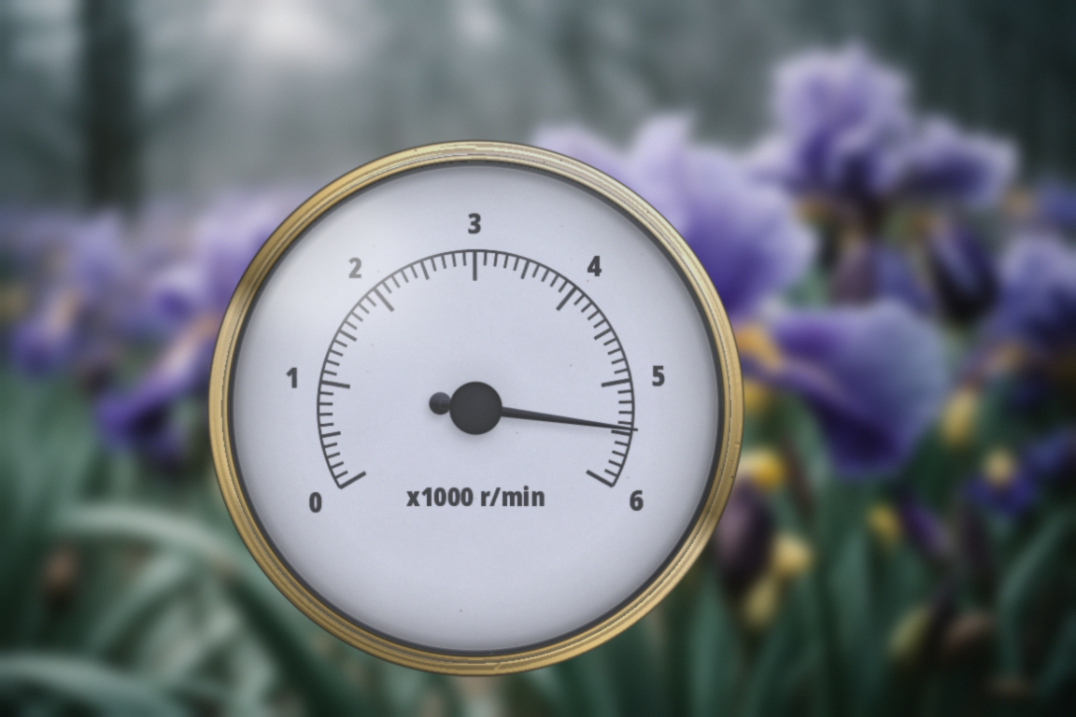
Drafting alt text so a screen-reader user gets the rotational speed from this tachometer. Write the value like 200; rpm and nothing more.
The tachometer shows 5450; rpm
